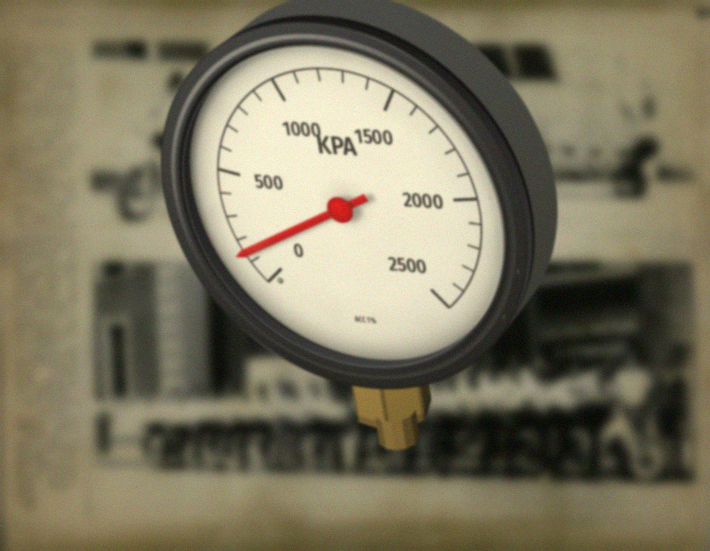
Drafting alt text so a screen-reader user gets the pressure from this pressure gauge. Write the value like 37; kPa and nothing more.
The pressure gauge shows 150; kPa
